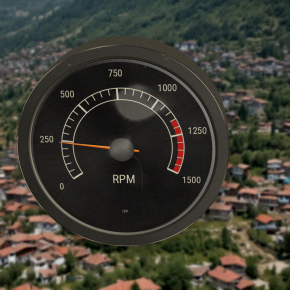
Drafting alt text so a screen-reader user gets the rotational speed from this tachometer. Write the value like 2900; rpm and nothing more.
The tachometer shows 250; rpm
